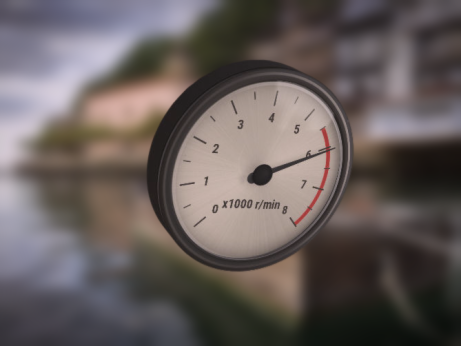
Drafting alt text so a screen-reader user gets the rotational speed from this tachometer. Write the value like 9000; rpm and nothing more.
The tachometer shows 6000; rpm
